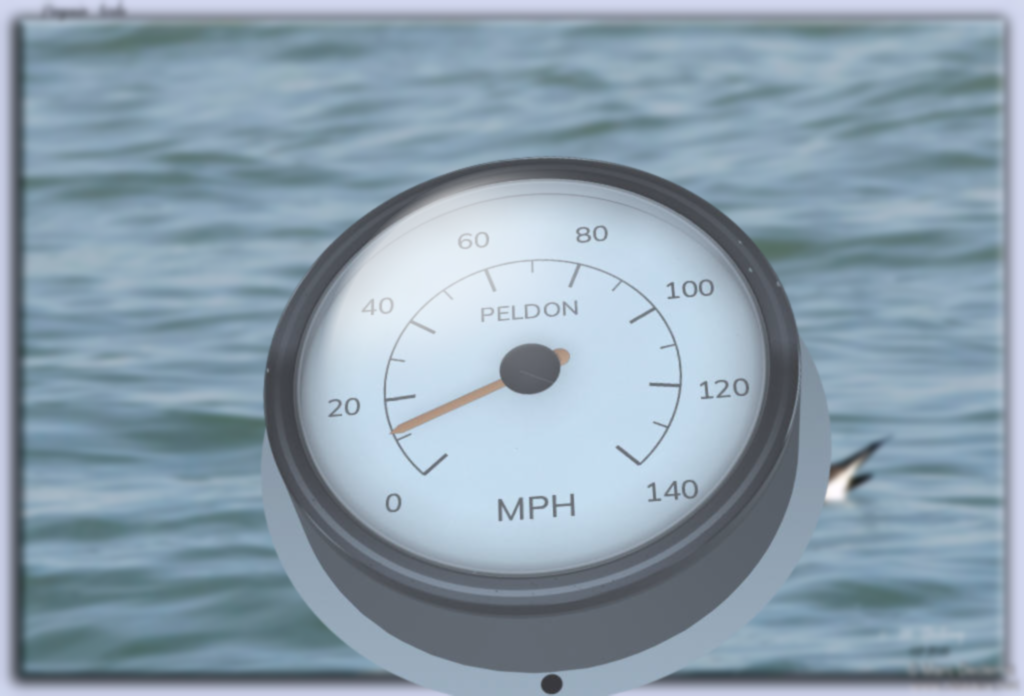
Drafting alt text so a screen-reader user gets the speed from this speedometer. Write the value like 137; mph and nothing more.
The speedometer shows 10; mph
